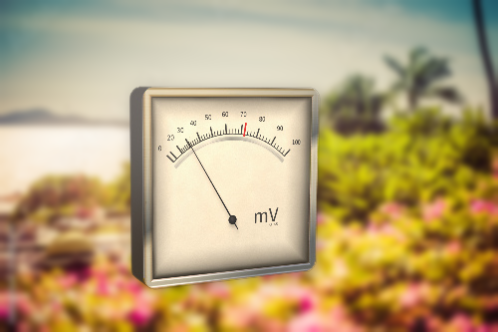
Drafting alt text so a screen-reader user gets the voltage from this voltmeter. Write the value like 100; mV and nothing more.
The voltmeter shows 30; mV
